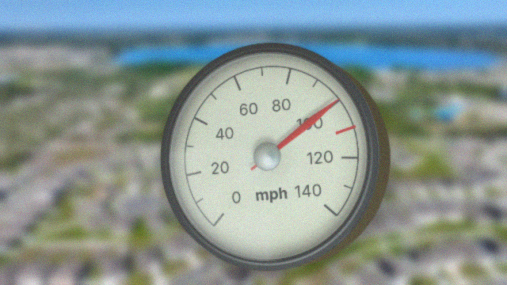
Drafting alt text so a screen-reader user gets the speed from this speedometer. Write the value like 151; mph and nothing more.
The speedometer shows 100; mph
